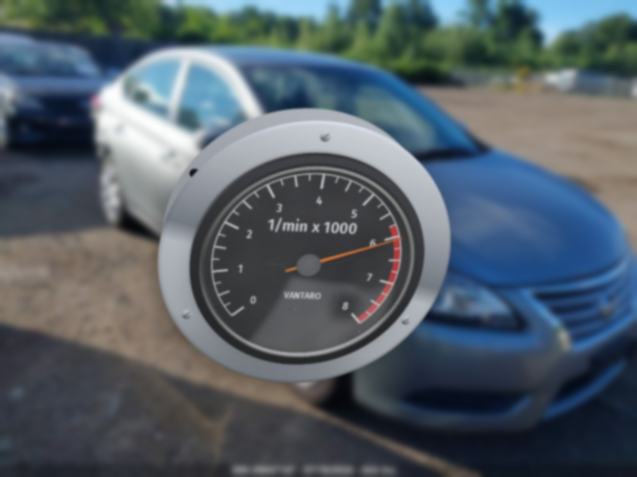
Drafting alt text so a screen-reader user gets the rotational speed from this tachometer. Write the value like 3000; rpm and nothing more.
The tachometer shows 6000; rpm
